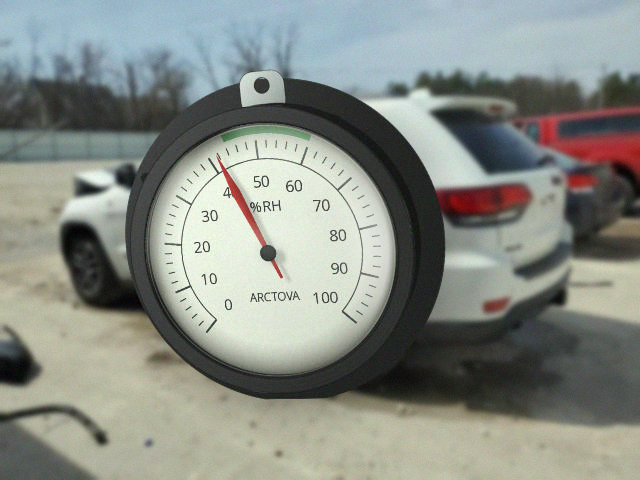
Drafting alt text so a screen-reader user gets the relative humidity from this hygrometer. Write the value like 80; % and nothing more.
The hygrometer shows 42; %
